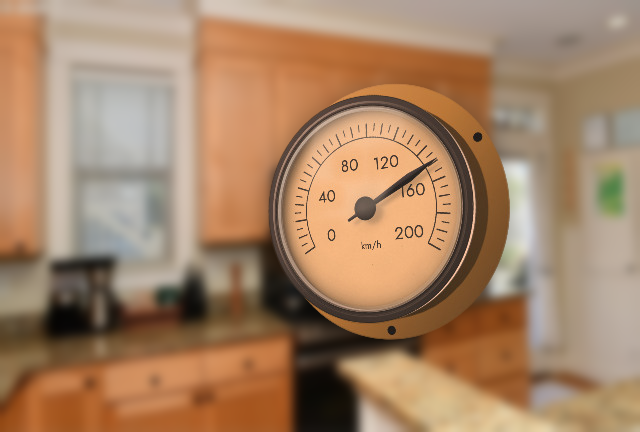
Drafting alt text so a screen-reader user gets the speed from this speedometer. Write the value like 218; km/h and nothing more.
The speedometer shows 150; km/h
